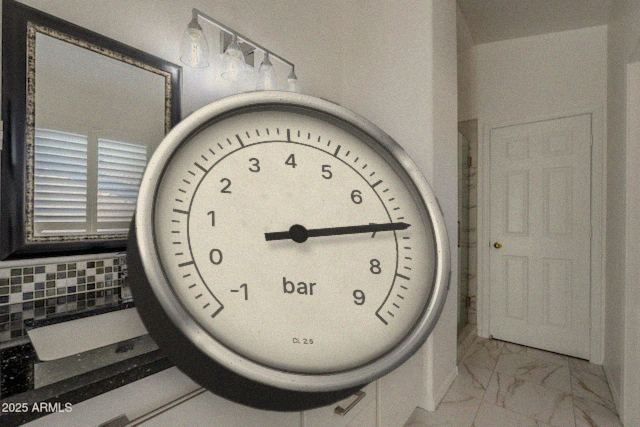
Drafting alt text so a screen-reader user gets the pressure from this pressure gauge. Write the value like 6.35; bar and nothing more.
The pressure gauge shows 7; bar
